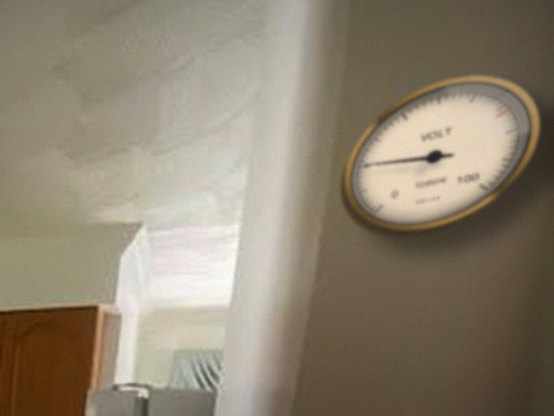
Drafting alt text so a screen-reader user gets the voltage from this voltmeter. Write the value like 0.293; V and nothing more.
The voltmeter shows 20; V
